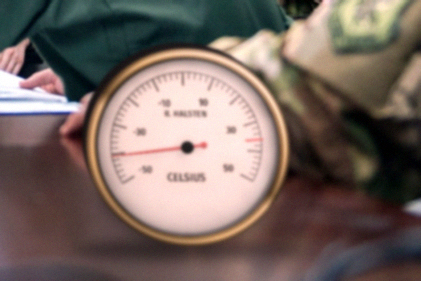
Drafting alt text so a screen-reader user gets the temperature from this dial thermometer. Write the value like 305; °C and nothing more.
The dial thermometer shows -40; °C
